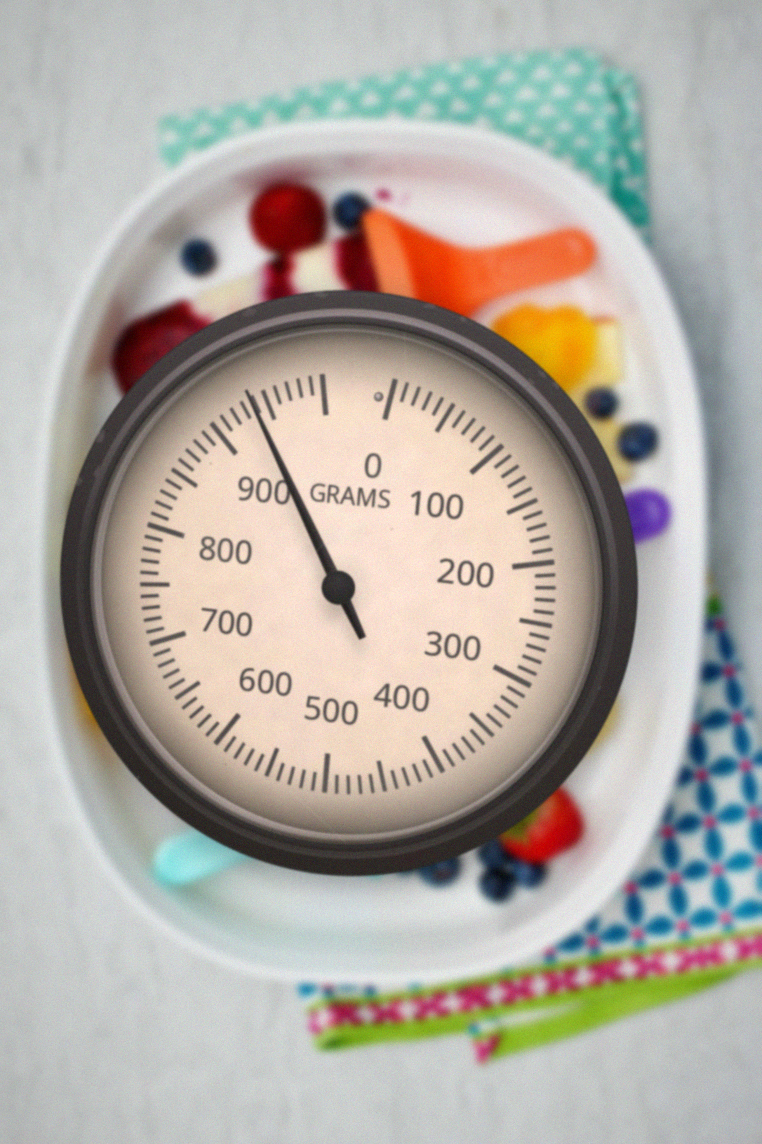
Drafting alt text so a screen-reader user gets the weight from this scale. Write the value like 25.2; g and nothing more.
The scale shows 940; g
